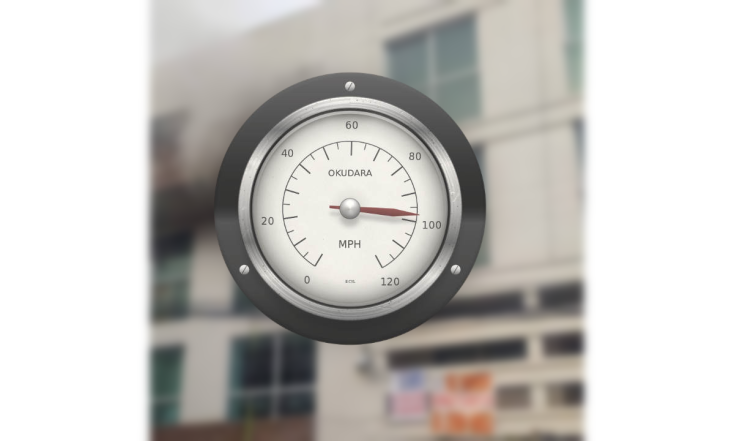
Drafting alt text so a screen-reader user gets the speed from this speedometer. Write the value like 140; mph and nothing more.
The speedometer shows 97.5; mph
